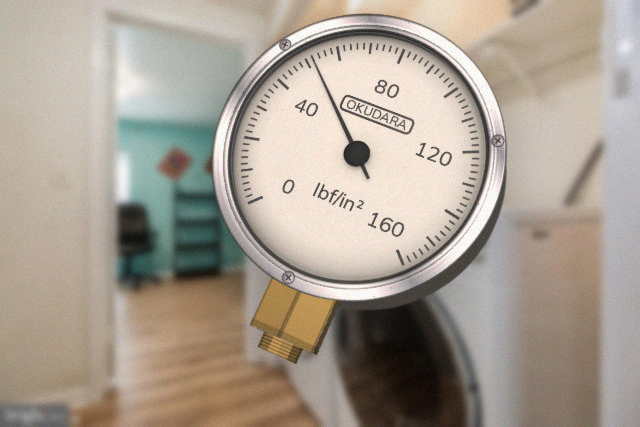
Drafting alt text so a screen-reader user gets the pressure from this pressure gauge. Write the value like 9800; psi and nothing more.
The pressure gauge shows 52; psi
